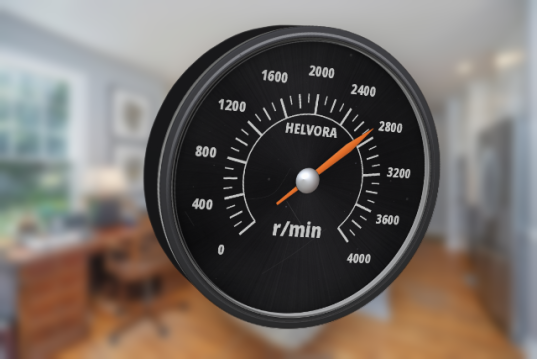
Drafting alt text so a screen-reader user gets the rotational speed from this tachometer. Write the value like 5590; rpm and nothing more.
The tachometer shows 2700; rpm
